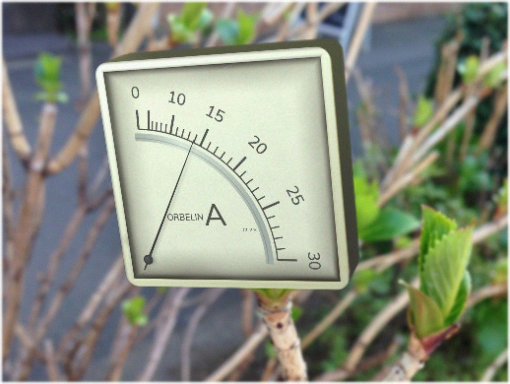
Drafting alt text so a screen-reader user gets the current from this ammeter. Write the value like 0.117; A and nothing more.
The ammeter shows 14; A
